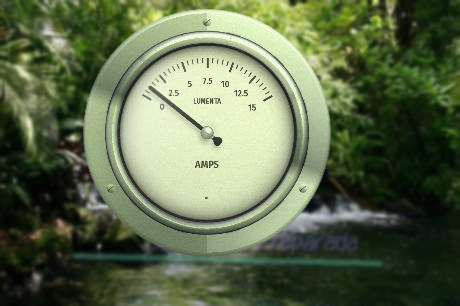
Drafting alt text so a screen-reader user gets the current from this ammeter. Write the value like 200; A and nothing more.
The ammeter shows 1; A
